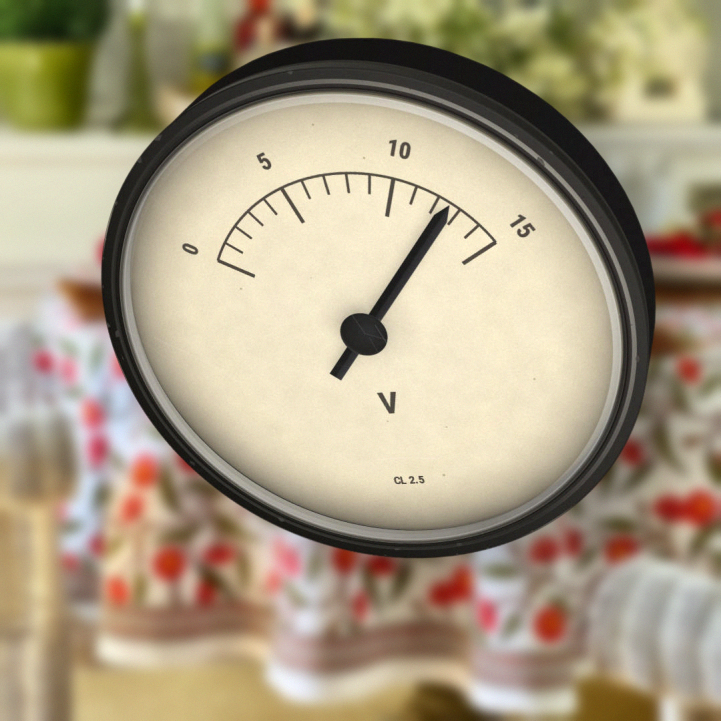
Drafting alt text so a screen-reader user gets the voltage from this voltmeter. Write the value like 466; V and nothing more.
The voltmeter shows 12.5; V
